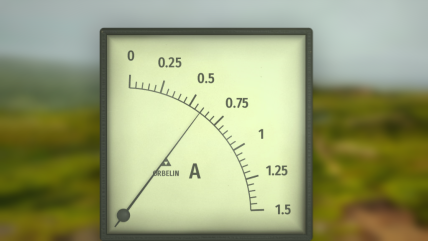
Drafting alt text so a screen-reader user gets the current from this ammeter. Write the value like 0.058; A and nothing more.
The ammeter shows 0.6; A
